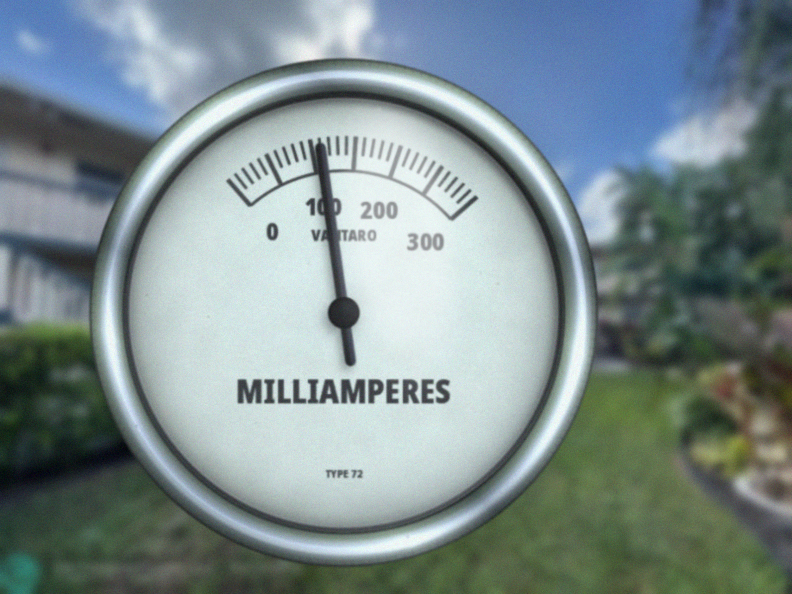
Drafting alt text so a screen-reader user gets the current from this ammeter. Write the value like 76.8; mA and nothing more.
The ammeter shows 110; mA
